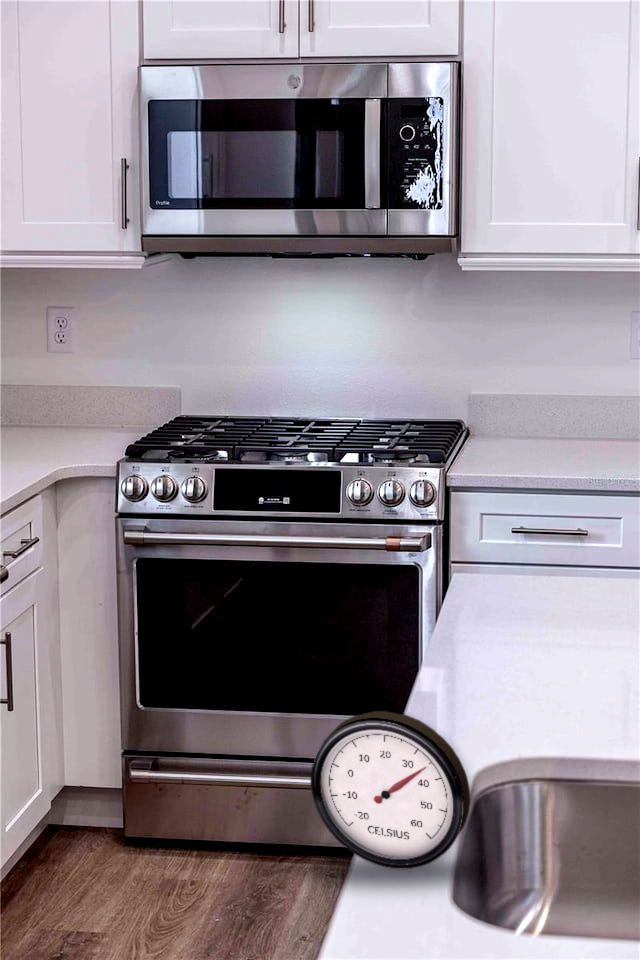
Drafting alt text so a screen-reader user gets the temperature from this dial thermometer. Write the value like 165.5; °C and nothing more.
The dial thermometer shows 35; °C
